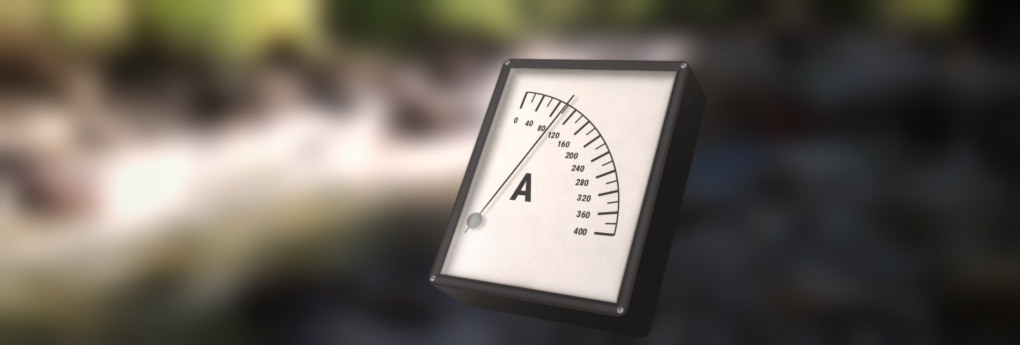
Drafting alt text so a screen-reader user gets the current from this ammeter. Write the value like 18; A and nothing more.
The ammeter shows 100; A
